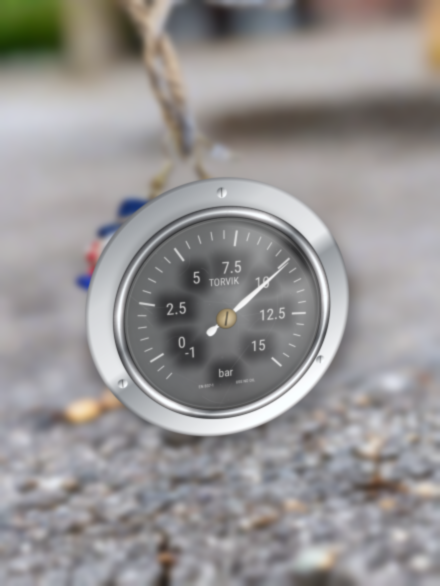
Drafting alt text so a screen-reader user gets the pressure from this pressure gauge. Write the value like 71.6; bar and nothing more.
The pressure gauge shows 10; bar
